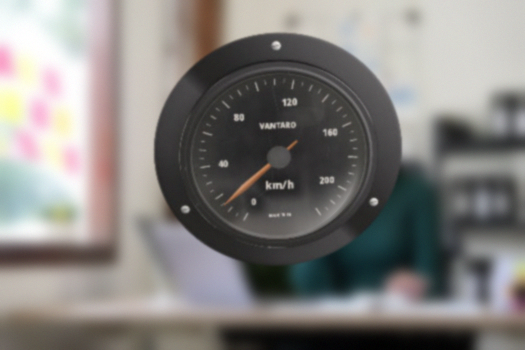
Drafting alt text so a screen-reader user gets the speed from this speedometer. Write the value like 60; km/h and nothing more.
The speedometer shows 15; km/h
